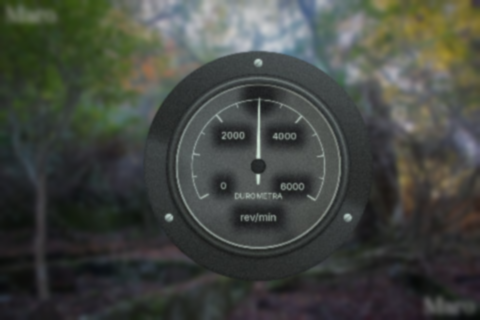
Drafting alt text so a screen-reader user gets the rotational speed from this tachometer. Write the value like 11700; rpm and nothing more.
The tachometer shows 3000; rpm
